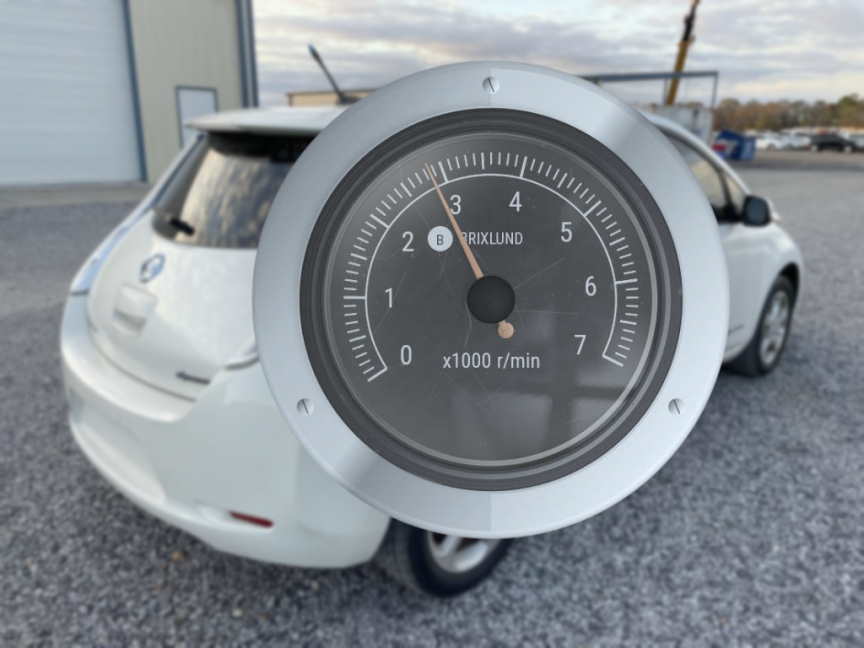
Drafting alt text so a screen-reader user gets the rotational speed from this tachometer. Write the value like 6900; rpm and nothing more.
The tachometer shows 2850; rpm
